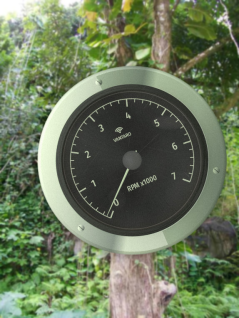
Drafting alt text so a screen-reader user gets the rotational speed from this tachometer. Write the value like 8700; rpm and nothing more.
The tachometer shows 100; rpm
